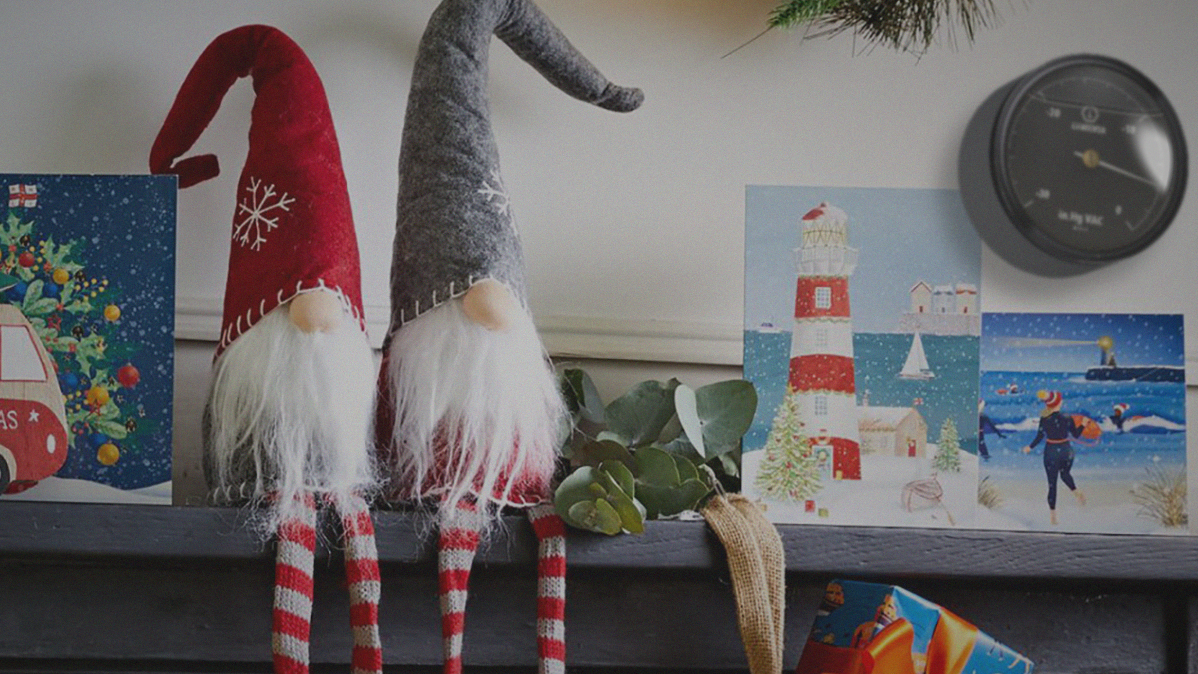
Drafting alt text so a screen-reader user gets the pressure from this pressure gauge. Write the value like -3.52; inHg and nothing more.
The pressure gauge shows -4; inHg
